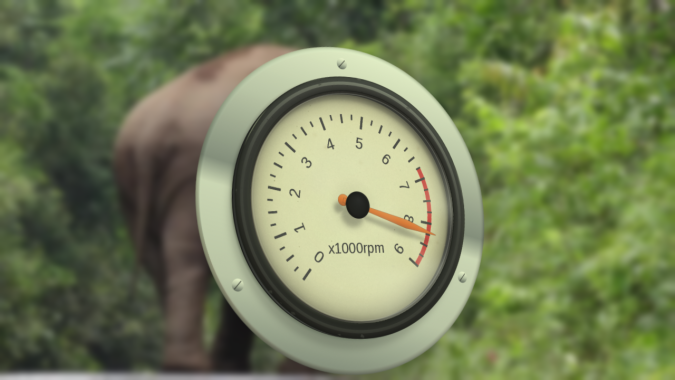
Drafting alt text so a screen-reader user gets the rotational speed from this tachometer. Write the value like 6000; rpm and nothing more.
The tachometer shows 8250; rpm
